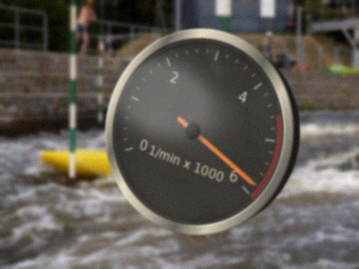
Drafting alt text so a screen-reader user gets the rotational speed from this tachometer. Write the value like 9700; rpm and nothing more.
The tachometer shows 5800; rpm
